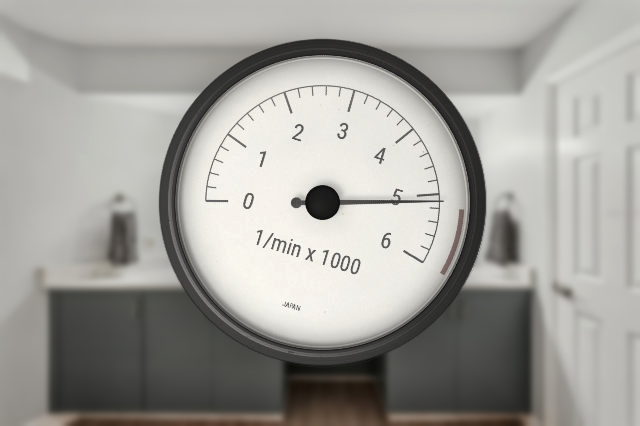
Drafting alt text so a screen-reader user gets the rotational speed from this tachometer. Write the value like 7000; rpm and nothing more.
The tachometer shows 5100; rpm
